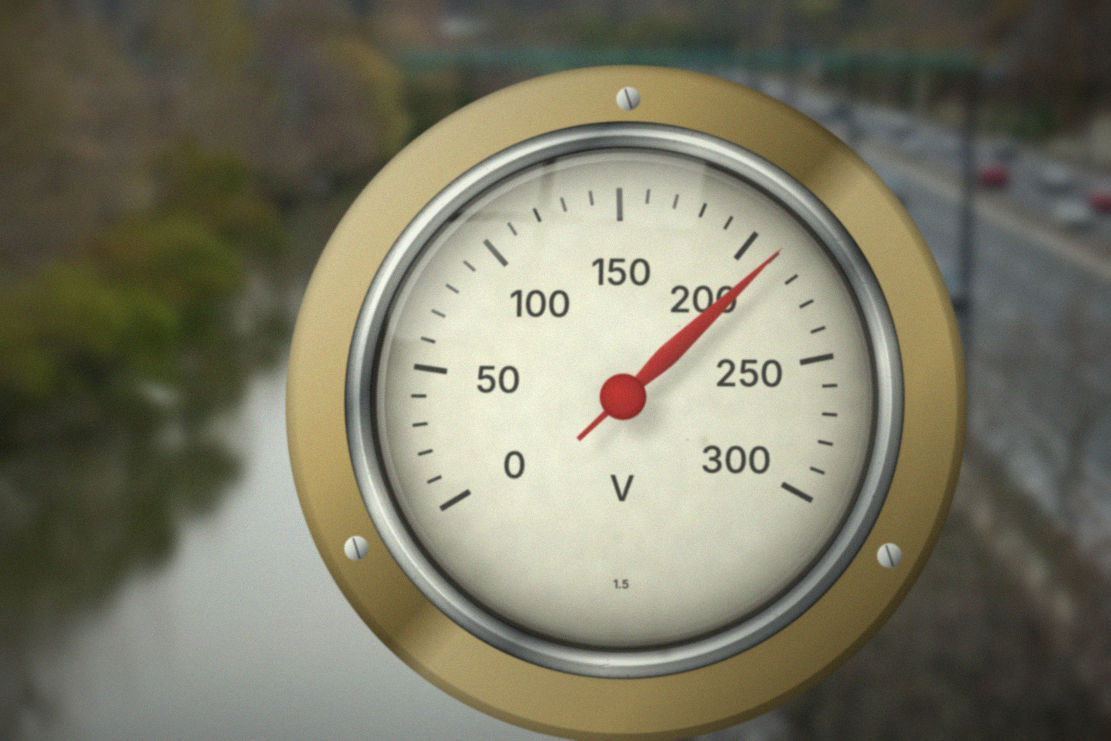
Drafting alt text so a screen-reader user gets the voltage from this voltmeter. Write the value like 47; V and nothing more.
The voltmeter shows 210; V
